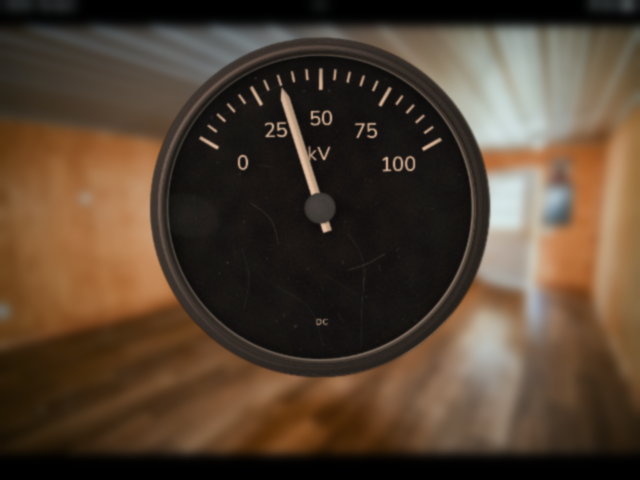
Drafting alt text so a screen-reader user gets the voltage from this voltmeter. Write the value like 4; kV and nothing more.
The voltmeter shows 35; kV
